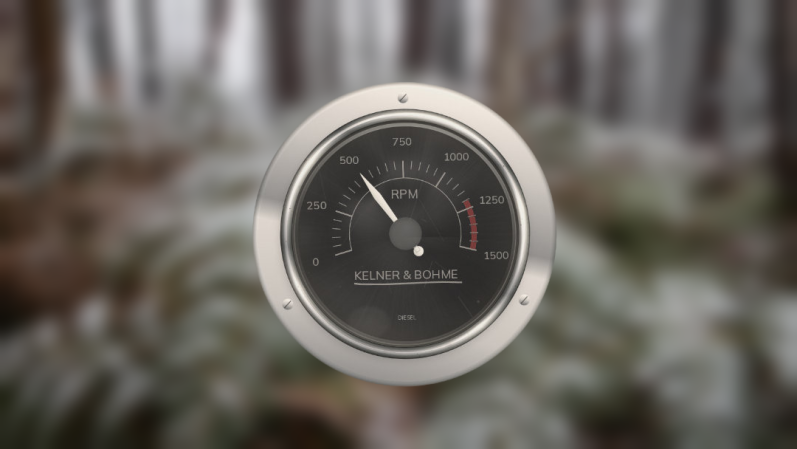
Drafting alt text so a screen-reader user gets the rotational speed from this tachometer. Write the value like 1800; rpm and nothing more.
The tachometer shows 500; rpm
